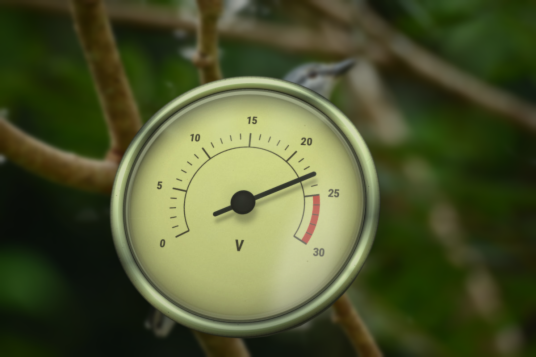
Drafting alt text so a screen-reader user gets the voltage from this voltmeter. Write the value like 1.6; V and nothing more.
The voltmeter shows 23; V
